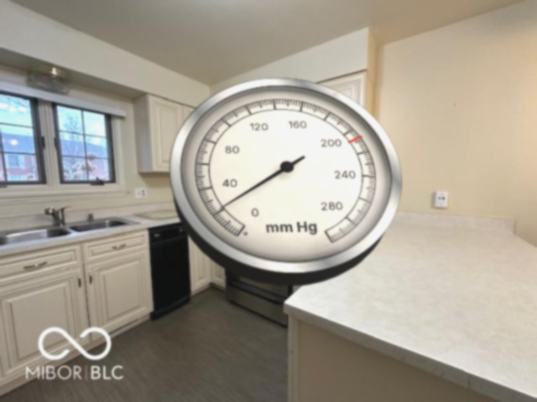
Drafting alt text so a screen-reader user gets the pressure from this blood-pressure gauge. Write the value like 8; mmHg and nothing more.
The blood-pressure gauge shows 20; mmHg
